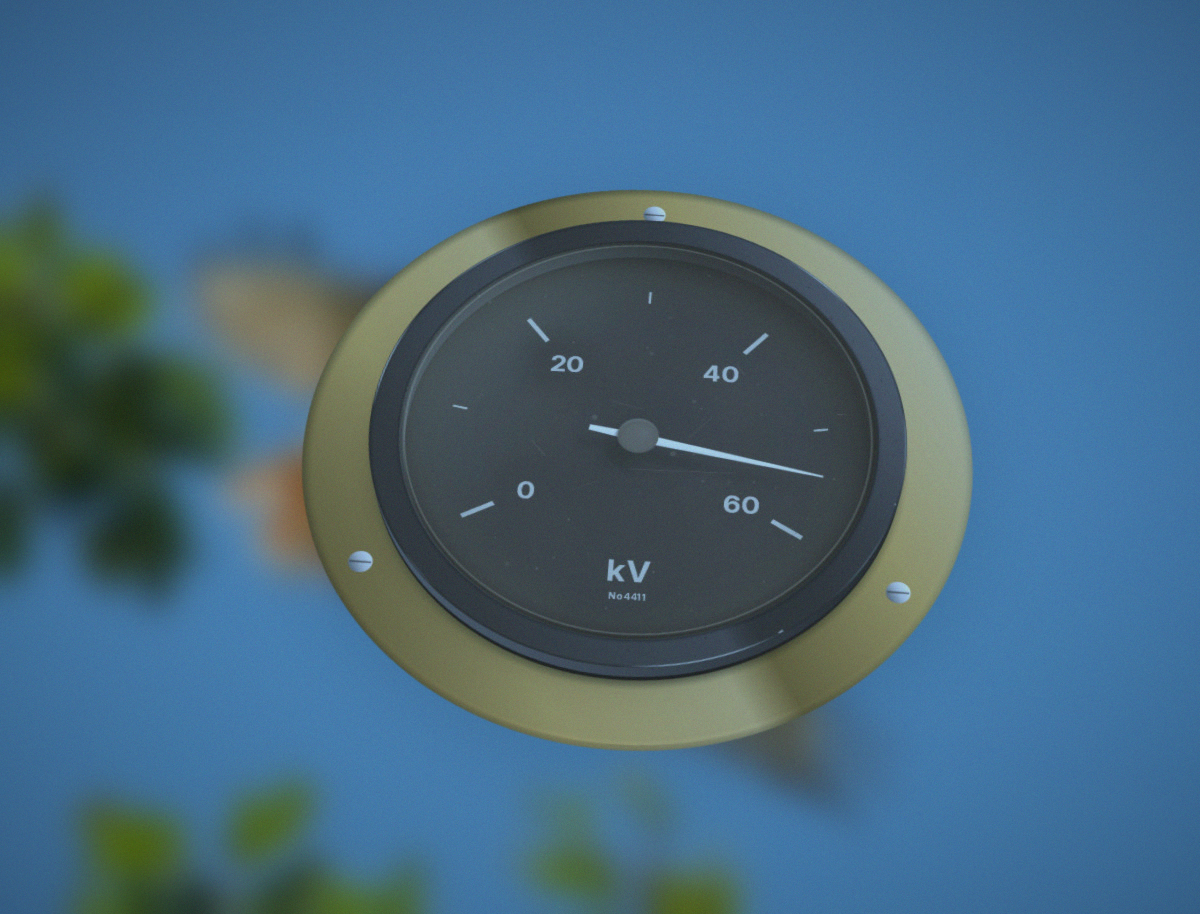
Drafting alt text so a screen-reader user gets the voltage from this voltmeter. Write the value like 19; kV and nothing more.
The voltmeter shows 55; kV
